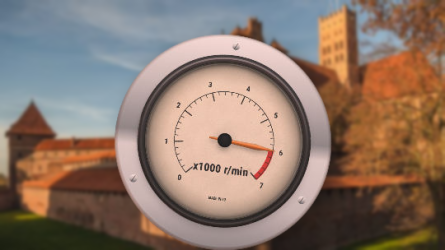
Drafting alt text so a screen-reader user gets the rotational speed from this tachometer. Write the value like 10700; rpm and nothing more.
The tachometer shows 6000; rpm
